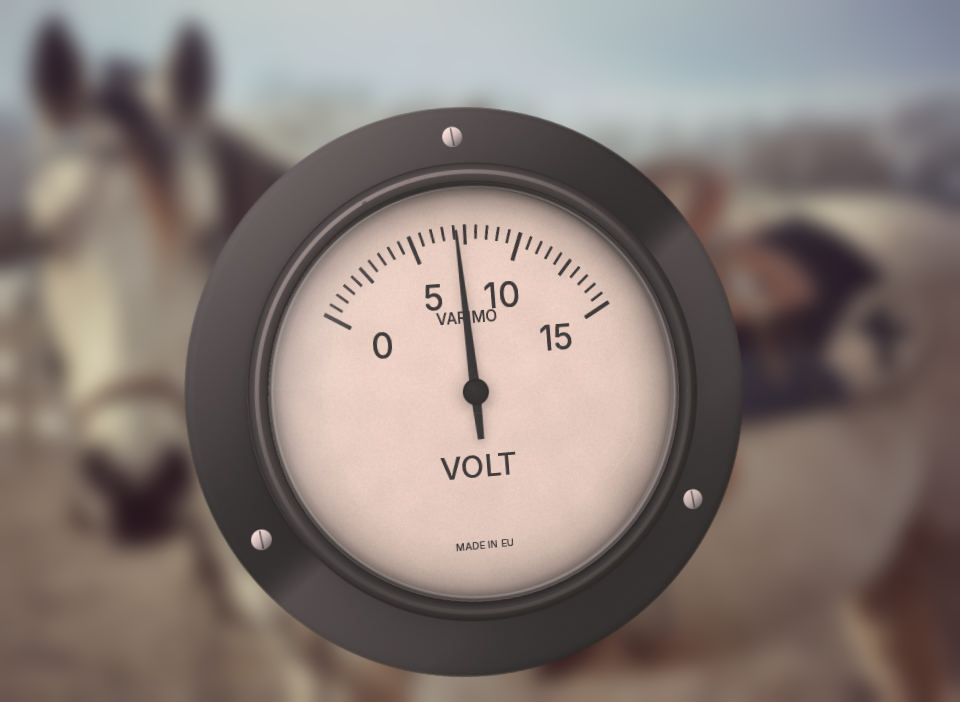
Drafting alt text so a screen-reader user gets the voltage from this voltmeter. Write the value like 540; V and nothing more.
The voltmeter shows 7; V
